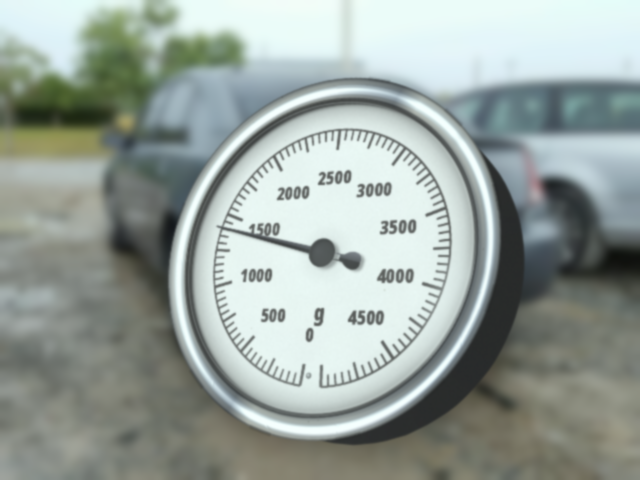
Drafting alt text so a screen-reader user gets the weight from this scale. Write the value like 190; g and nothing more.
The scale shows 1400; g
